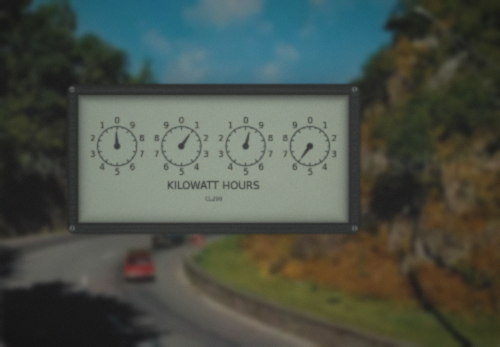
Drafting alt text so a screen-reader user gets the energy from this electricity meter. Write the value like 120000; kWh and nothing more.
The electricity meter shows 96; kWh
